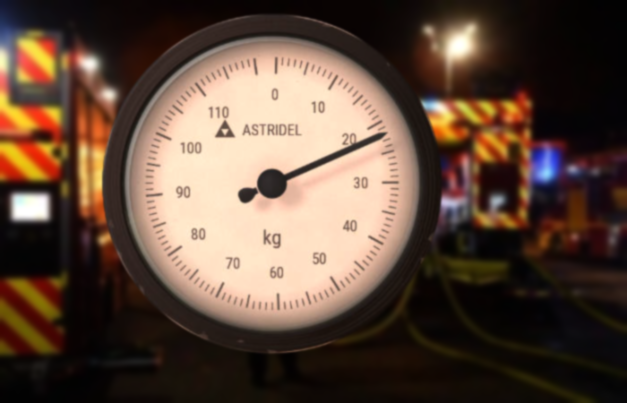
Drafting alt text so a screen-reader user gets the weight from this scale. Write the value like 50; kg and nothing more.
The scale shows 22; kg
